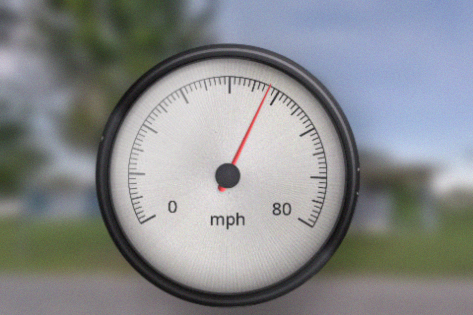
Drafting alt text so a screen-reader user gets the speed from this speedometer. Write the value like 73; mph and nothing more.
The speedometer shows 48; mph
